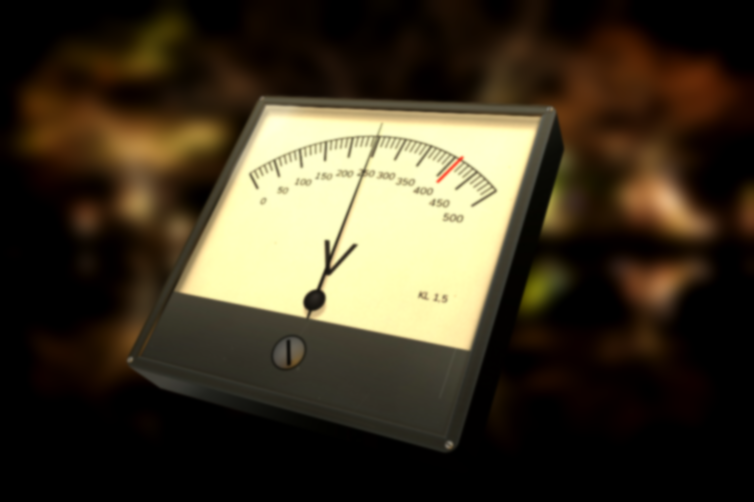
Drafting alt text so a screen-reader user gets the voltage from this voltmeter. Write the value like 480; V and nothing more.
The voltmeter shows 250; V
